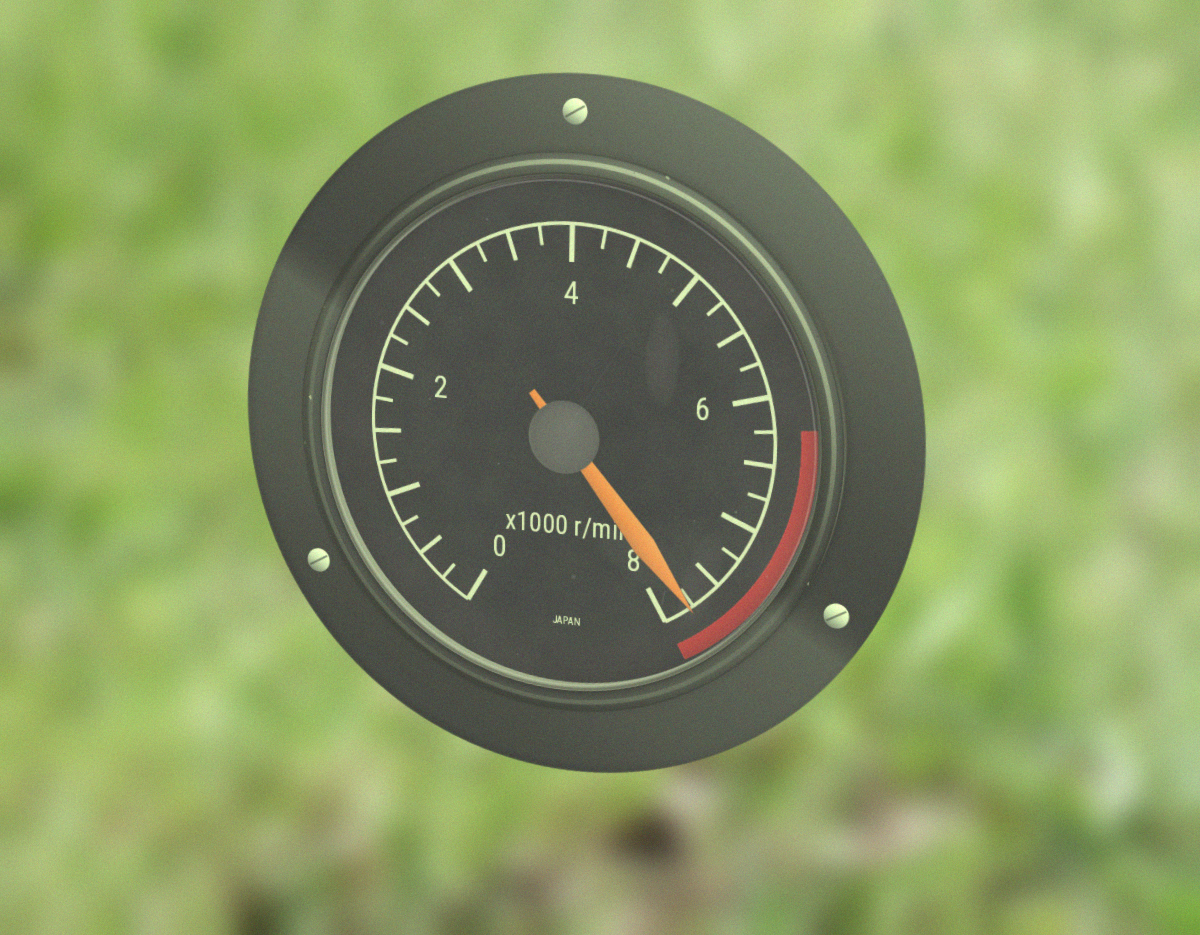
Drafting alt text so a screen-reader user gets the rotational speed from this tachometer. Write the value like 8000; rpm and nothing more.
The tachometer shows 7750; rpm
